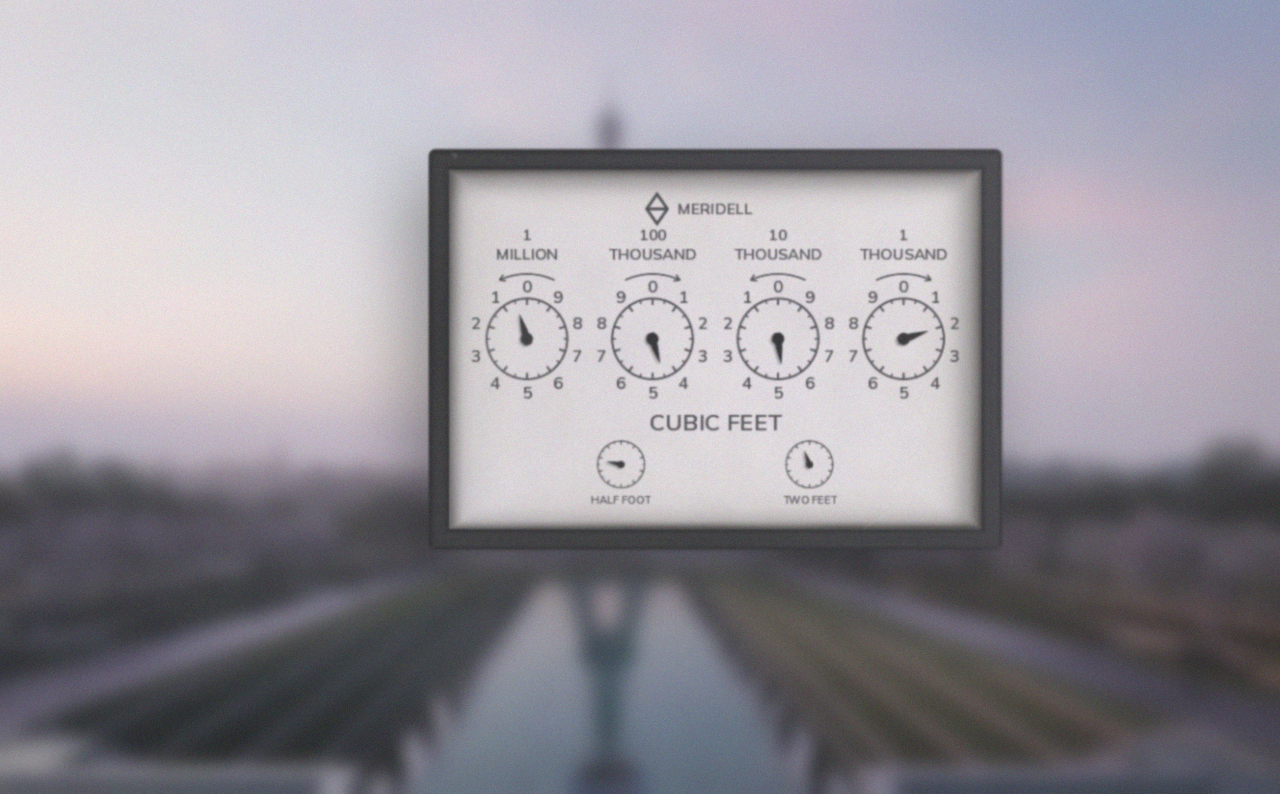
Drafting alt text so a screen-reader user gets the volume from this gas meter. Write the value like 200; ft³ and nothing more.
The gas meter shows 45200; ft³
